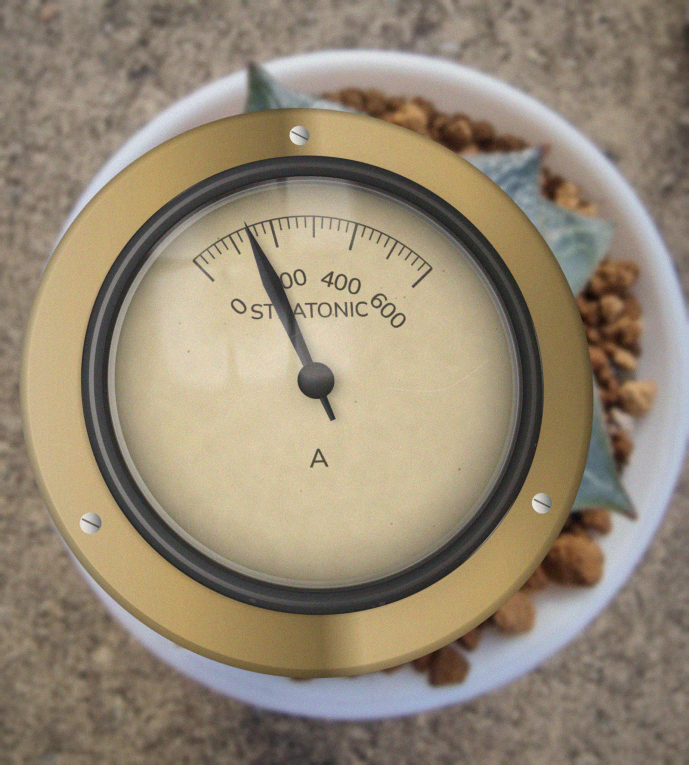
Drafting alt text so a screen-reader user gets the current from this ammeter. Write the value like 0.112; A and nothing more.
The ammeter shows 140; A
